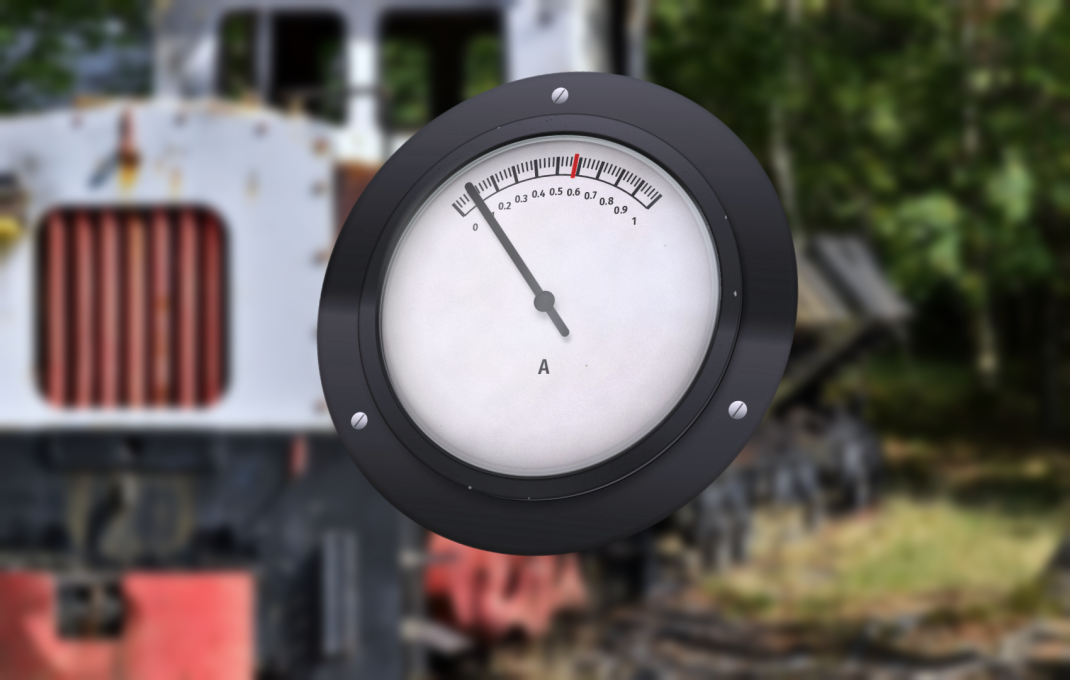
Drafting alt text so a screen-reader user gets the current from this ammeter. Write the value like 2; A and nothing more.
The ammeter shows 0.1; A
